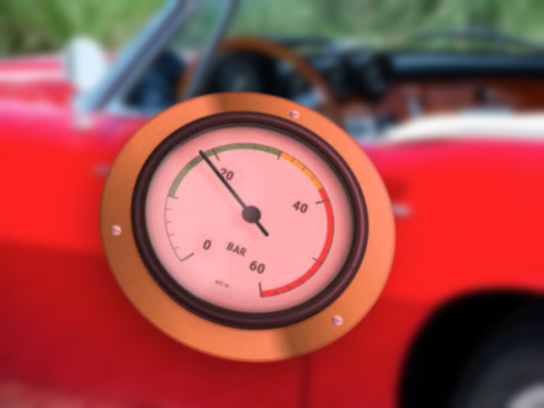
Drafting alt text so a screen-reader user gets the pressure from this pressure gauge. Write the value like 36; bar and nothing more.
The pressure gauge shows 18; bar
